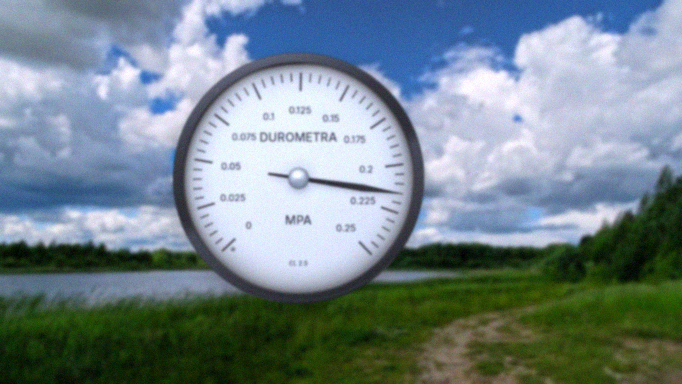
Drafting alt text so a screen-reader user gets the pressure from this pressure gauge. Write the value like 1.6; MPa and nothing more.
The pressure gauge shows 0.215; MPa
